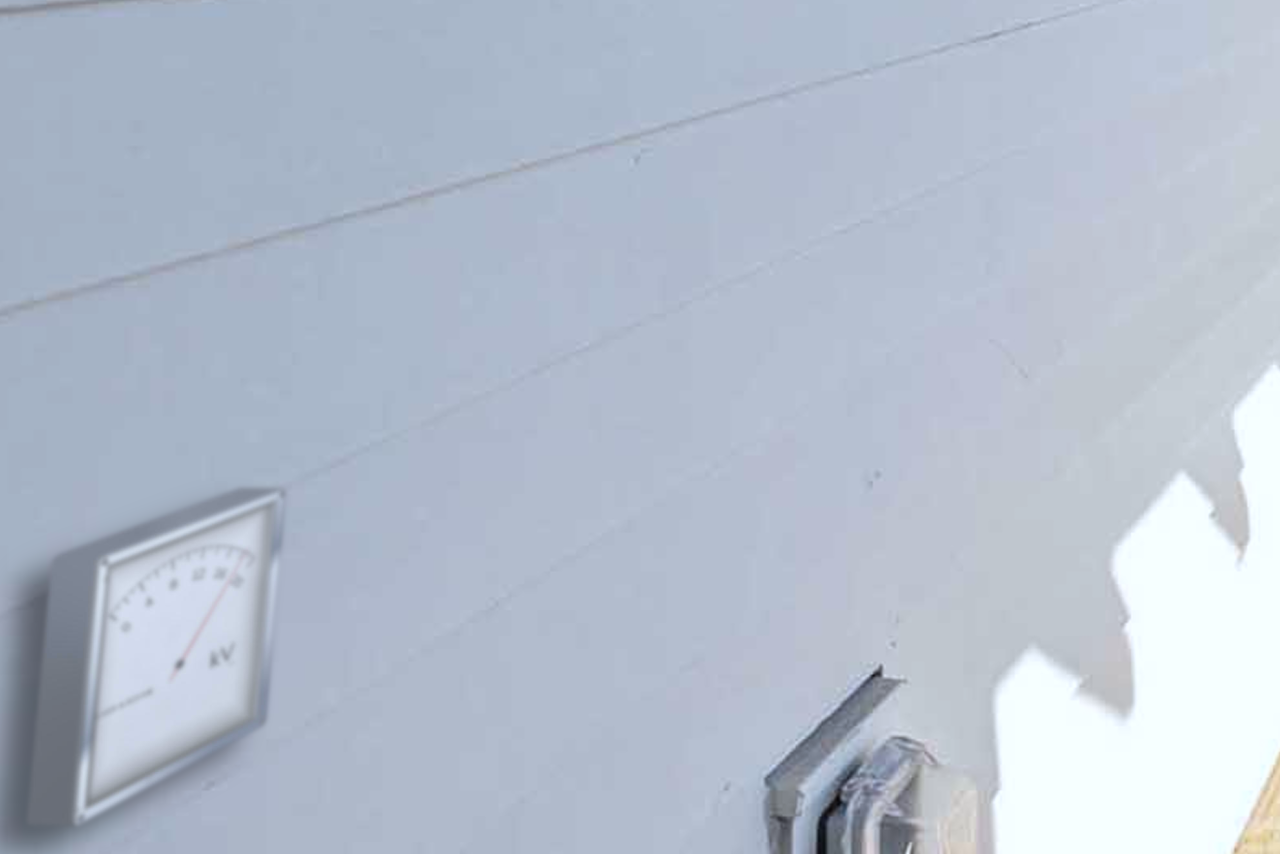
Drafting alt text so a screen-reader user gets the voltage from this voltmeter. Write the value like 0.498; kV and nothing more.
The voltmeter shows 18; kV
